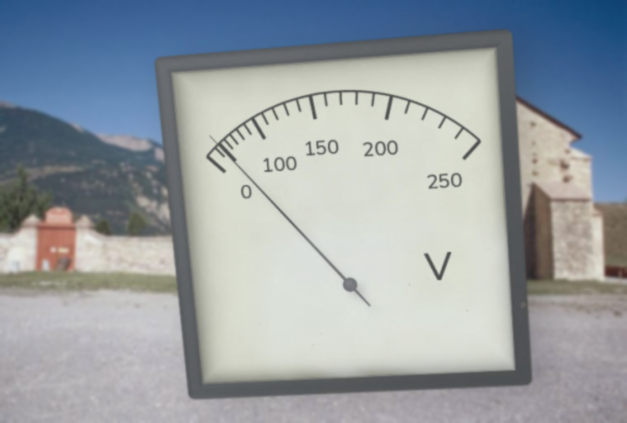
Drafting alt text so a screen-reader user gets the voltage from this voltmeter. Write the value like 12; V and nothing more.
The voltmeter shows 50; V
